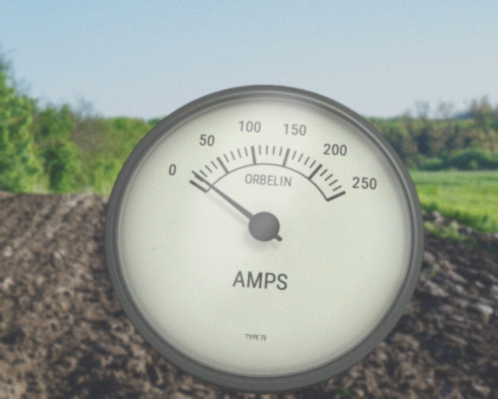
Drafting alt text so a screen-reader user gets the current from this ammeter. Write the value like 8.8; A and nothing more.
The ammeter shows 10; A
